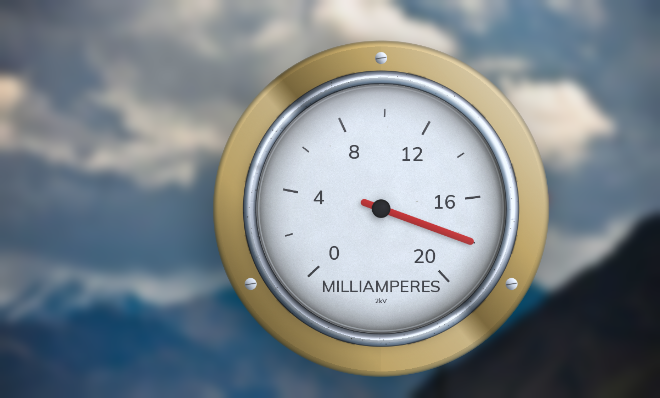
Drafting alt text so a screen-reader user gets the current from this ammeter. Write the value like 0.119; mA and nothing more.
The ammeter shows 18; mA
